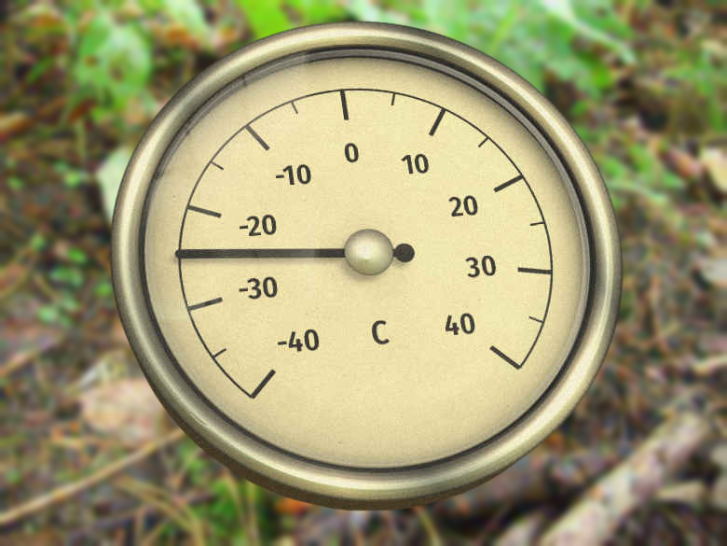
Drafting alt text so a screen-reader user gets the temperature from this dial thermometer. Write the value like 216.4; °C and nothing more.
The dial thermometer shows -25; °C
